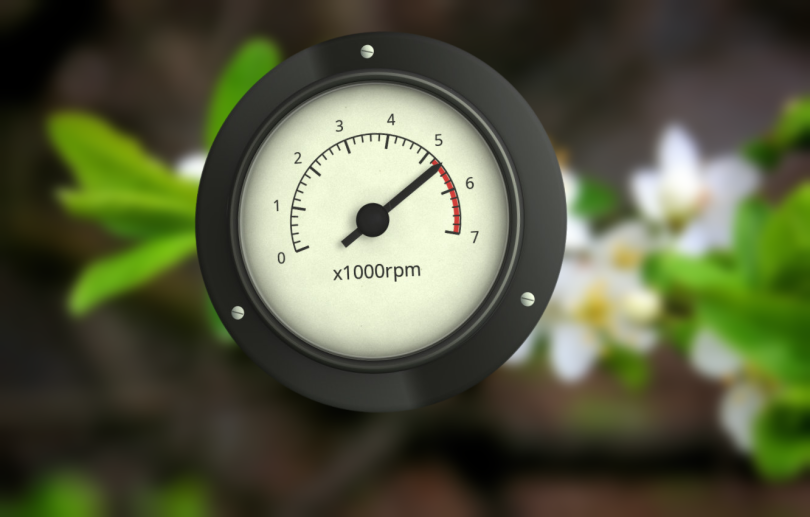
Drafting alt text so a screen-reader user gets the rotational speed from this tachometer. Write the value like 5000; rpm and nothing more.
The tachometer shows 5400; rpm
